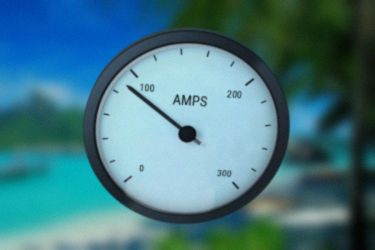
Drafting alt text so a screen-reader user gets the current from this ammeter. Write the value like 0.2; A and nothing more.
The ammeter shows 90; A
